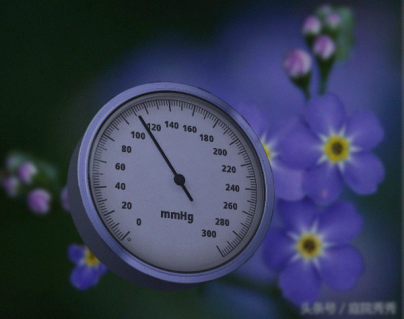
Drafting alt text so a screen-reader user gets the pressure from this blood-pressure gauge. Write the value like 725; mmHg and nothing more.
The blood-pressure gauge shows 110; mmHg
